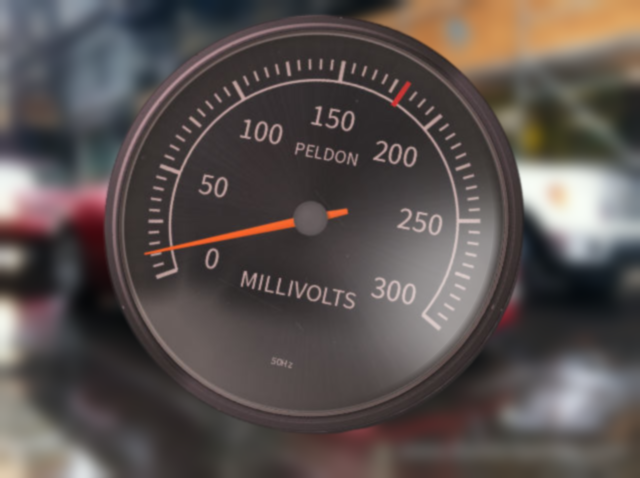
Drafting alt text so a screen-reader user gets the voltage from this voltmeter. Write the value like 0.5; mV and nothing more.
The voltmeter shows 10; mV
